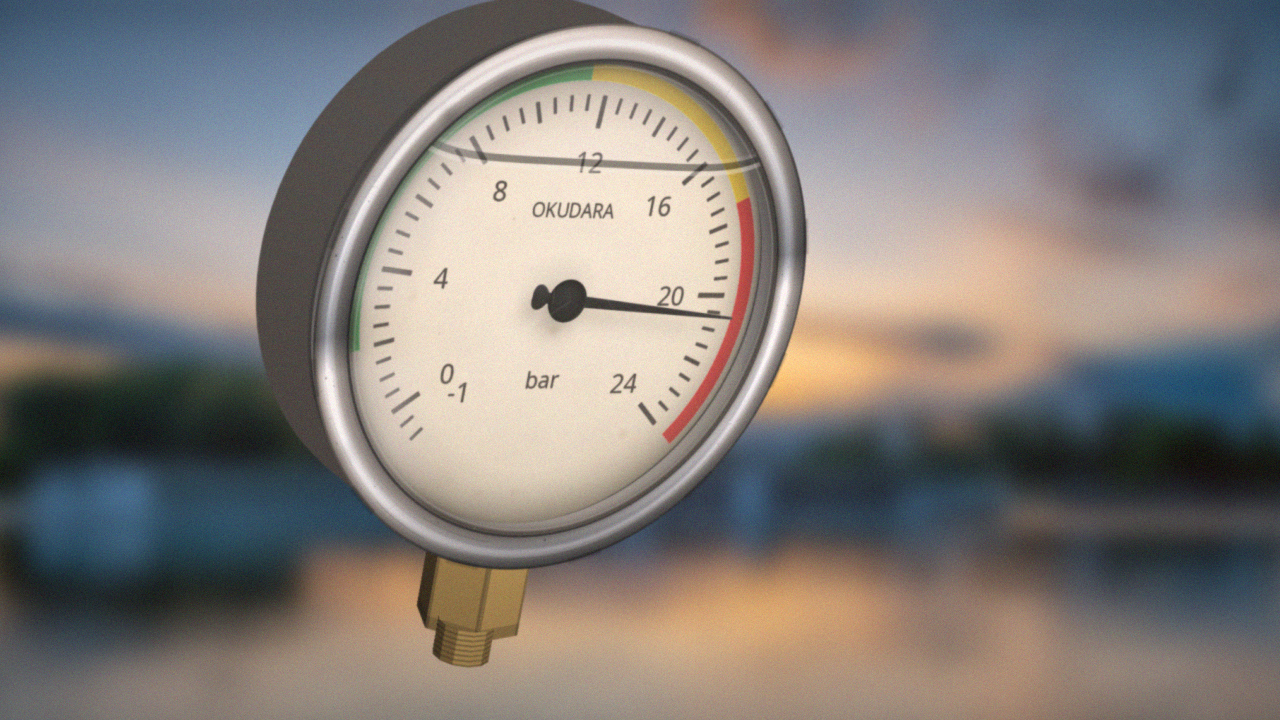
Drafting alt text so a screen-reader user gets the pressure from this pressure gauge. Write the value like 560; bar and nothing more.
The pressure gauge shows 20.5; bar
